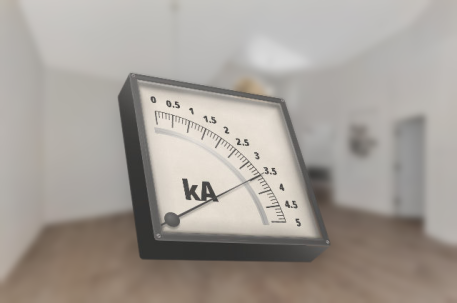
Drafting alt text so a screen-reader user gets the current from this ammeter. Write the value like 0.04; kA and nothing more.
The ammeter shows 3.5; kA
